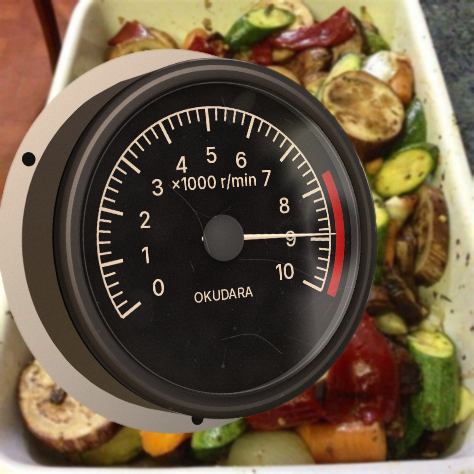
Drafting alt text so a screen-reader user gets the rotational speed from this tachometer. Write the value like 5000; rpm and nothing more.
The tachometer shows 8900; rpm
